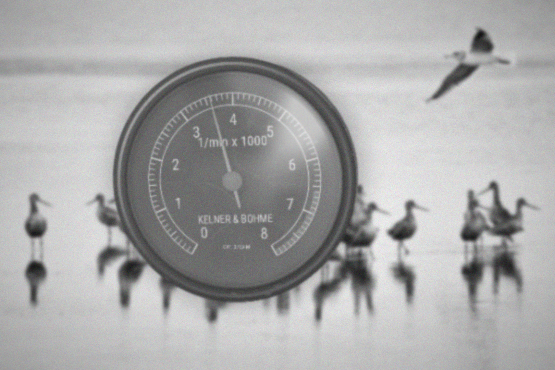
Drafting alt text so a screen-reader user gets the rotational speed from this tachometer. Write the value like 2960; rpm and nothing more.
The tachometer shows 3600; rpm
